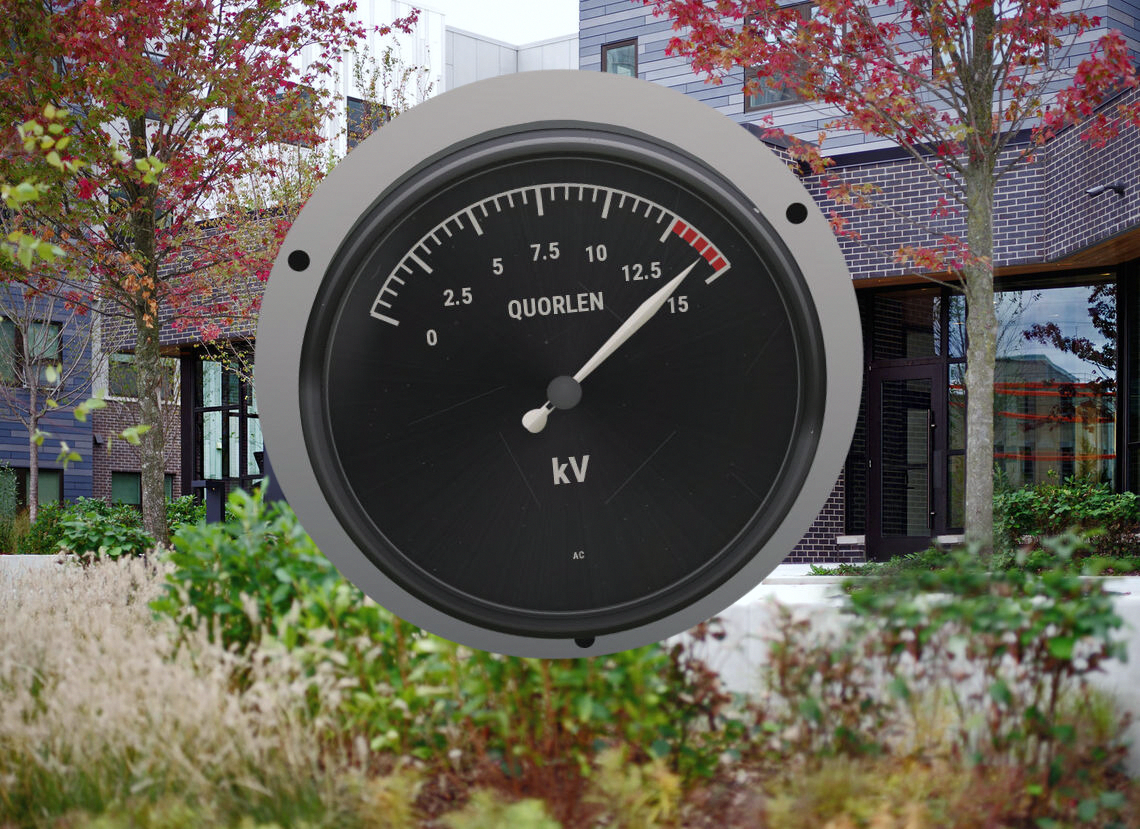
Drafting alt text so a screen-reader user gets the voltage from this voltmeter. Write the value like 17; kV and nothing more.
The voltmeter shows 14; kV
